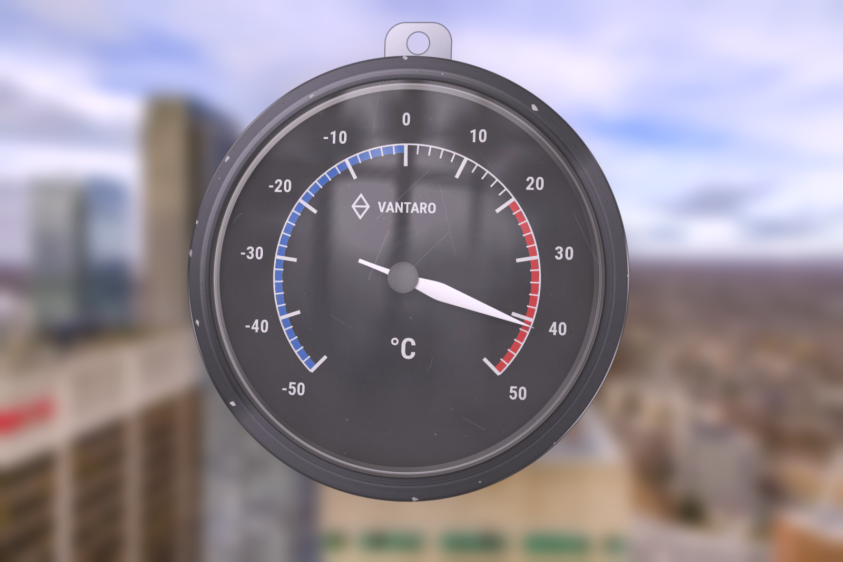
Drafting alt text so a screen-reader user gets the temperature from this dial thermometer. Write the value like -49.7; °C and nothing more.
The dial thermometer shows 41; °C
